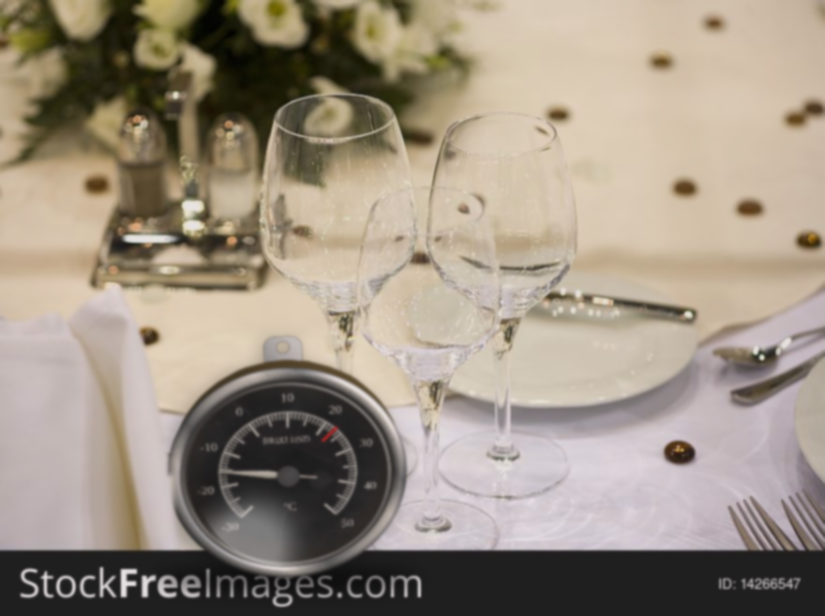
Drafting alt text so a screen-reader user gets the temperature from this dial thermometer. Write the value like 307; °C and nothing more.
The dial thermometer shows -15; °C
